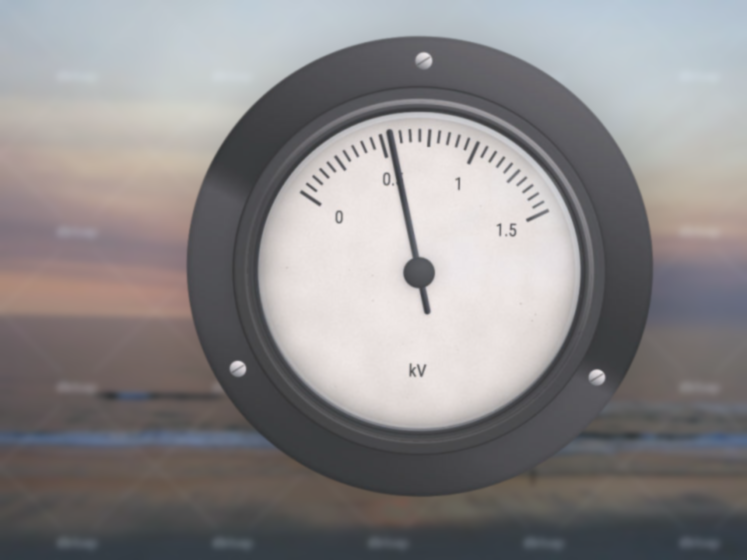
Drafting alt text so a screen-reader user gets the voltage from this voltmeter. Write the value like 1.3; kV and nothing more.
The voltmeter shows 0.55; kV
